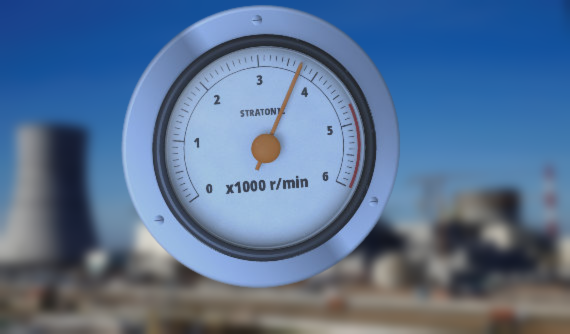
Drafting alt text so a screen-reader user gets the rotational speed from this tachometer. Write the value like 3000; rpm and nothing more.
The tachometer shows 3700; rpm
